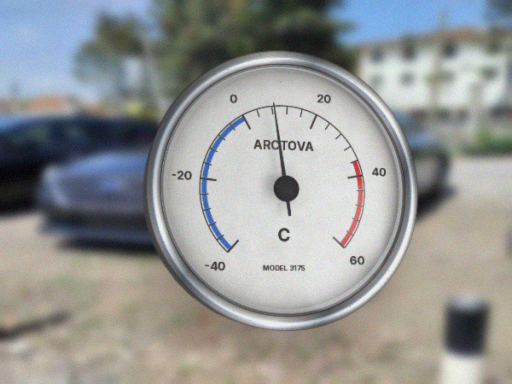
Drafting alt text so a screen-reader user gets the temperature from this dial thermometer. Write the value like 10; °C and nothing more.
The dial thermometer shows 8; °C
